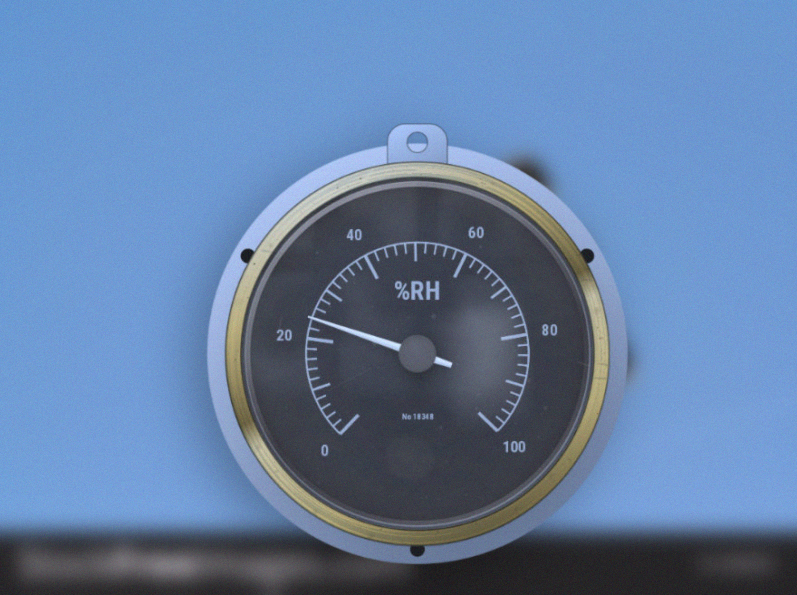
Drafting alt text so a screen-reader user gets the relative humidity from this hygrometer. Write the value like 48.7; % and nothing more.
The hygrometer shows 24; %
